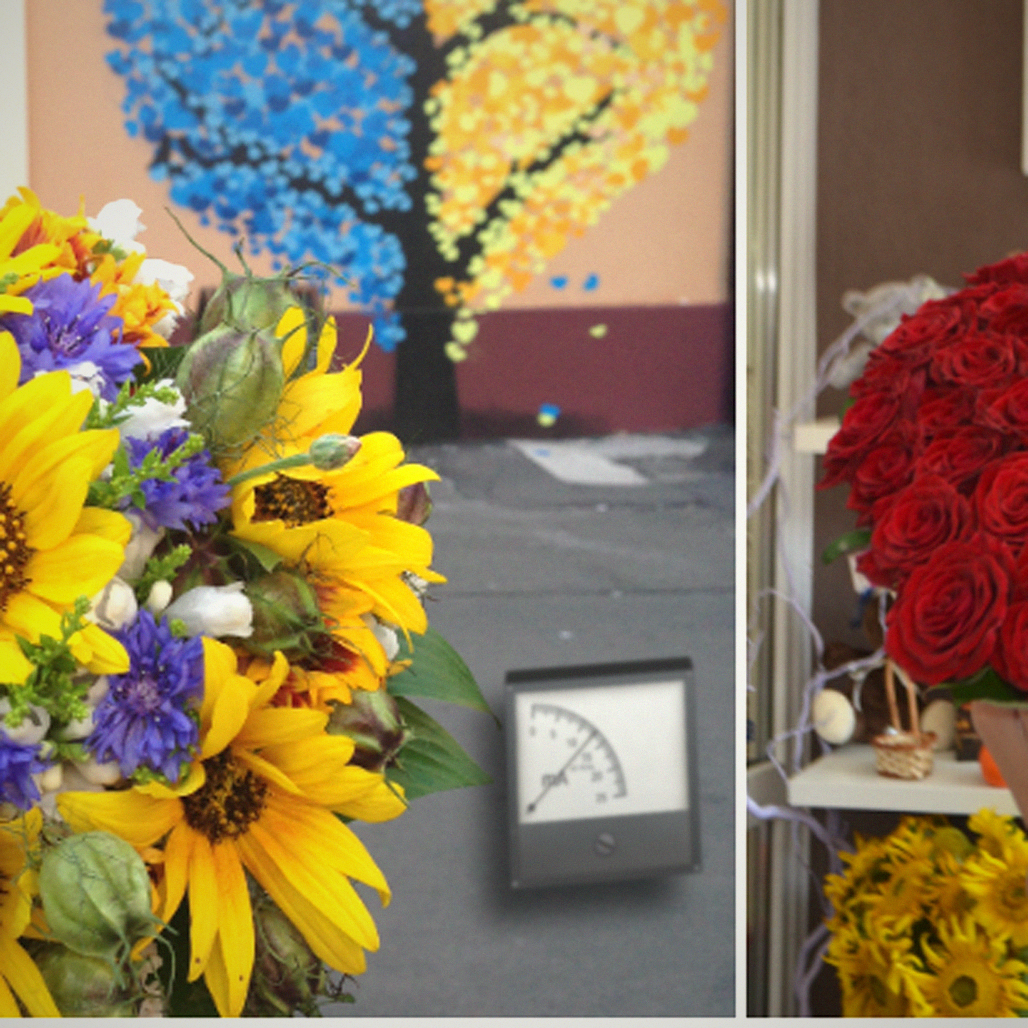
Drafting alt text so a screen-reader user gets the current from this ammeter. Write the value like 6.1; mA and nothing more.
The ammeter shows 12.5; mA
